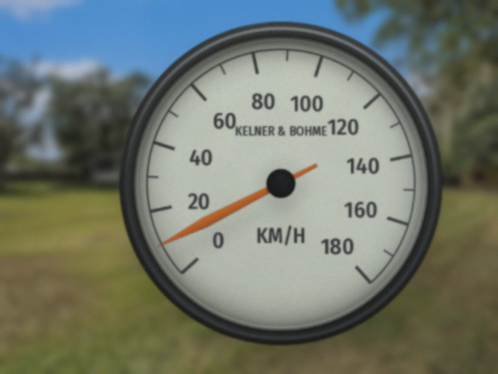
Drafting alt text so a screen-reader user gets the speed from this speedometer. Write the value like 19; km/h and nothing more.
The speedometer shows 10; km/h
